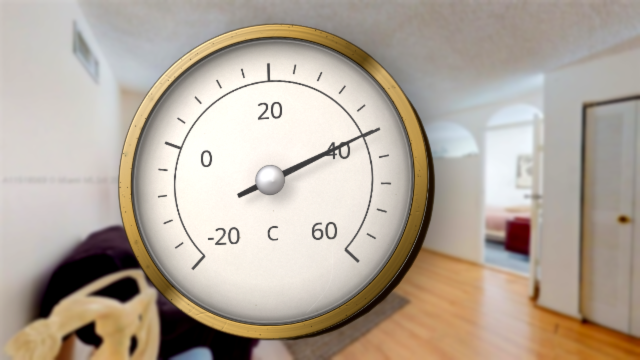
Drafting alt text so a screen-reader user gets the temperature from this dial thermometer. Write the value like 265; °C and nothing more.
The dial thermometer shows 40; °C
